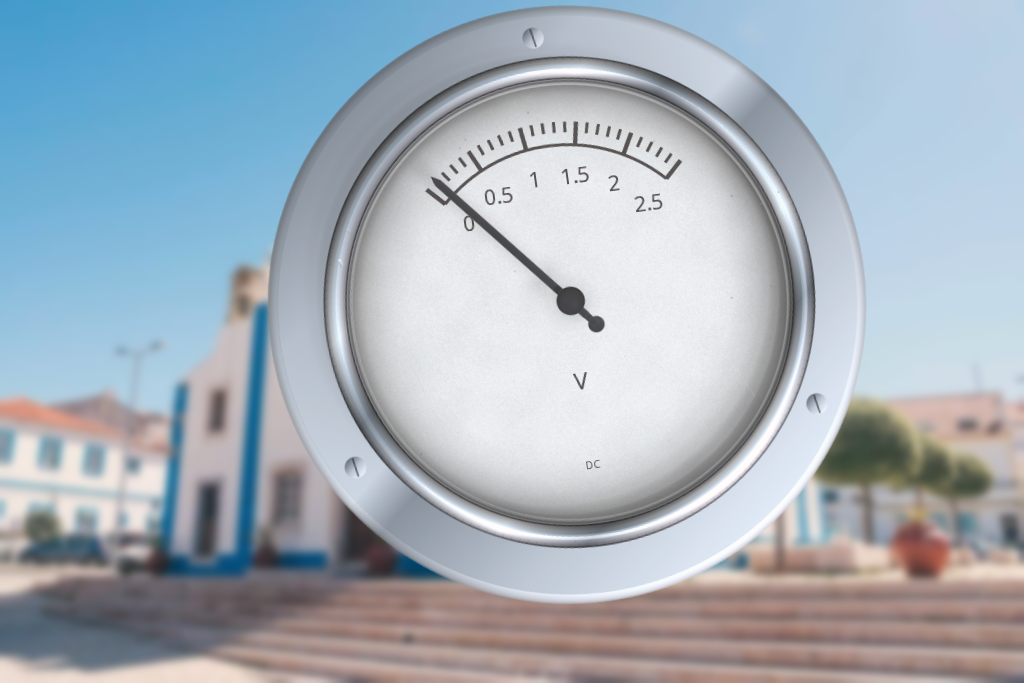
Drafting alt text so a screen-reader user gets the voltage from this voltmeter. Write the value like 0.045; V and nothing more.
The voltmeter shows 0.1; V
